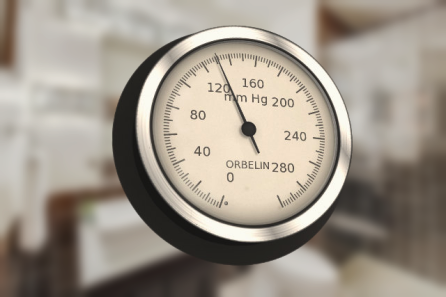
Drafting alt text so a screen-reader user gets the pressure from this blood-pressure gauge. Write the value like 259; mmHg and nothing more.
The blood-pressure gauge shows 130; mmHg
